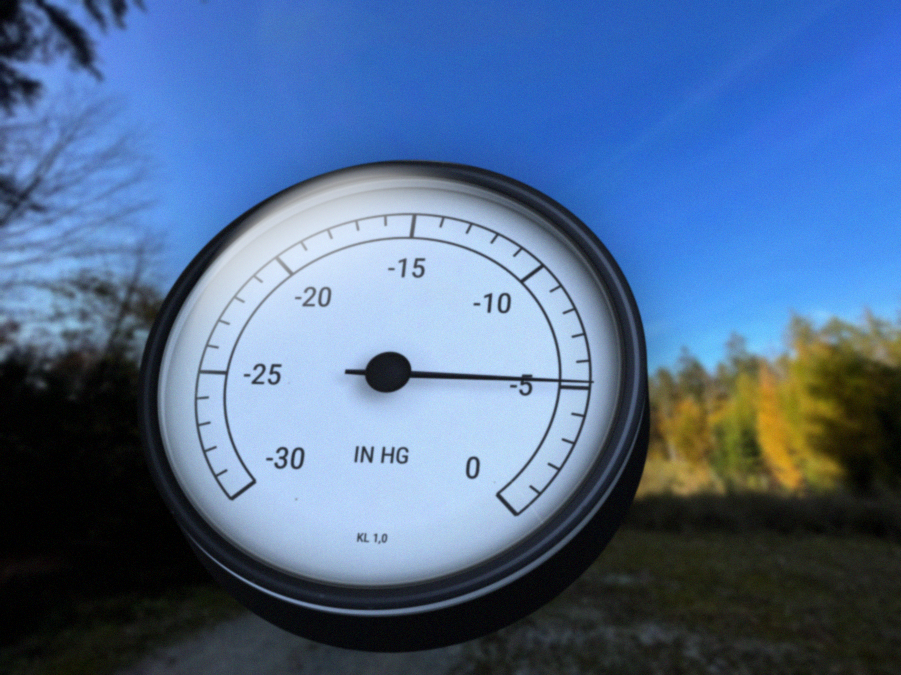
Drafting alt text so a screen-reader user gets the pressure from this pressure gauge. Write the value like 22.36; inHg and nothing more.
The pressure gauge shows -5; inHg
